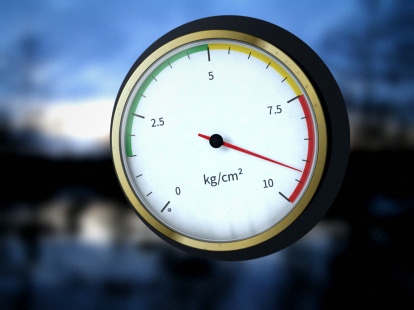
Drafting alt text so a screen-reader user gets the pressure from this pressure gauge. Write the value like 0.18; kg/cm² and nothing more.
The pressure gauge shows 9.25; kg/cm²
